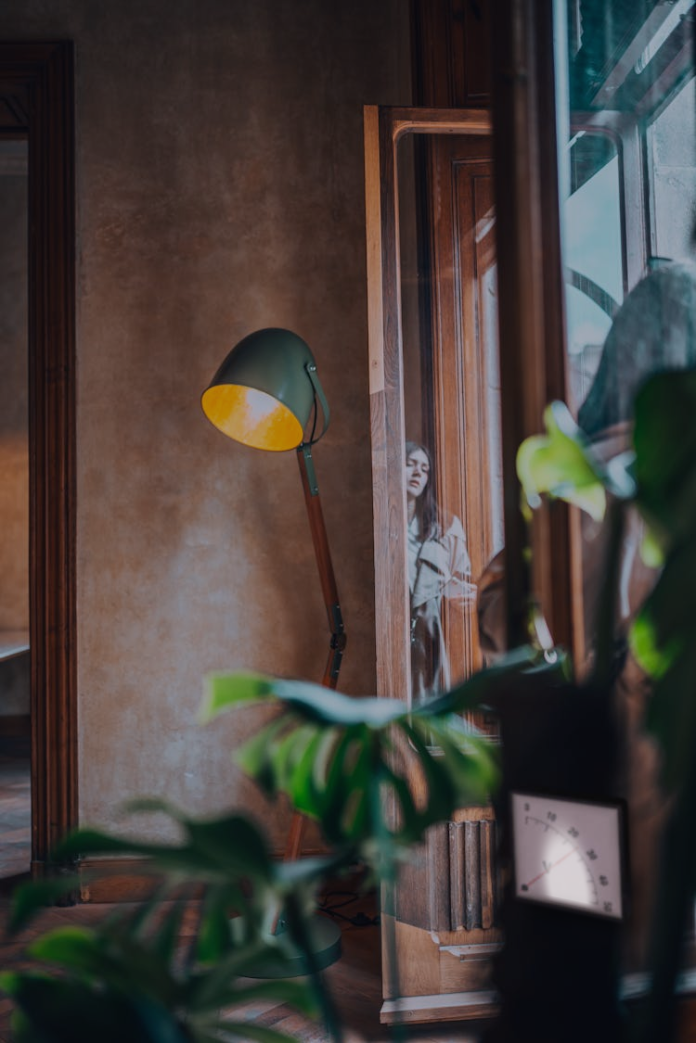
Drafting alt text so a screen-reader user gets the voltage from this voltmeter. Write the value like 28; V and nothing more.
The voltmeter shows 25; V
